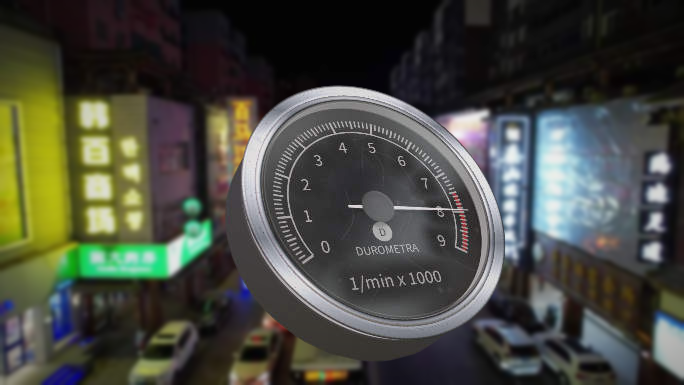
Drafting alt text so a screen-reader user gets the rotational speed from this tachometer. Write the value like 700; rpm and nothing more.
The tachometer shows 8000; rpm
